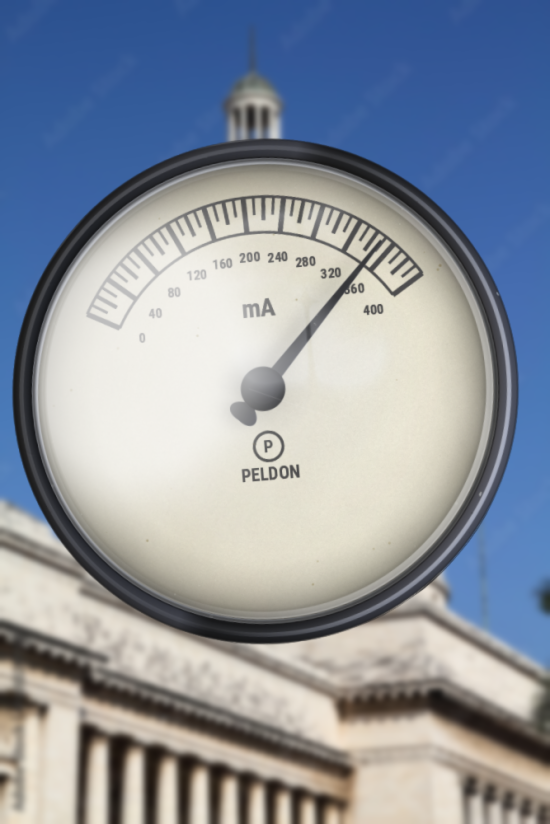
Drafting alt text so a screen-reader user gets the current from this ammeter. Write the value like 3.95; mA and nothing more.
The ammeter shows 350; mA
